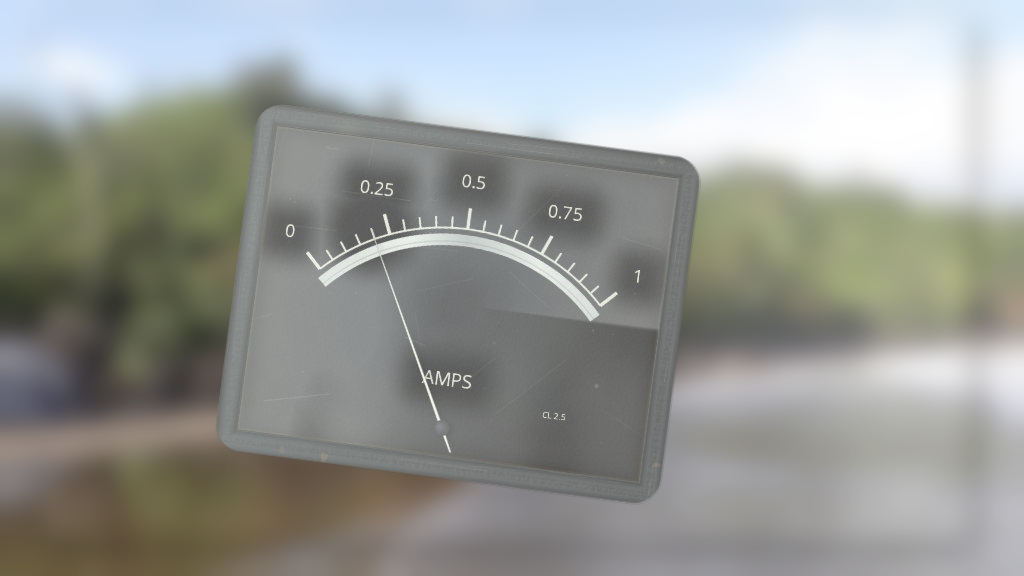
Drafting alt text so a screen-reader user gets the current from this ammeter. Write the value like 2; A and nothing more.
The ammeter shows 0.2; A
